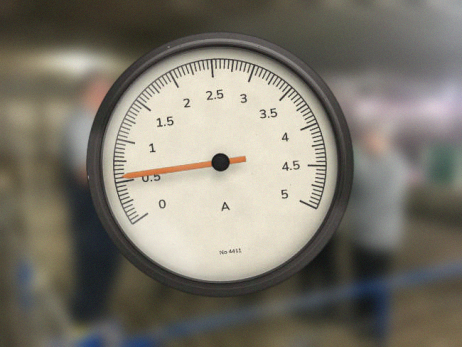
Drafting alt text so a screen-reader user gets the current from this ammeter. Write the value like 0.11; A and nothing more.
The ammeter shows 0.55; A
